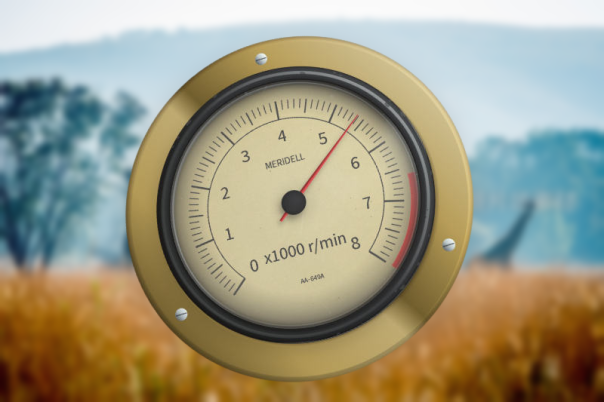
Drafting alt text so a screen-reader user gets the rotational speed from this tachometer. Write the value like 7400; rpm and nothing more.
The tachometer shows 5400; rpm
